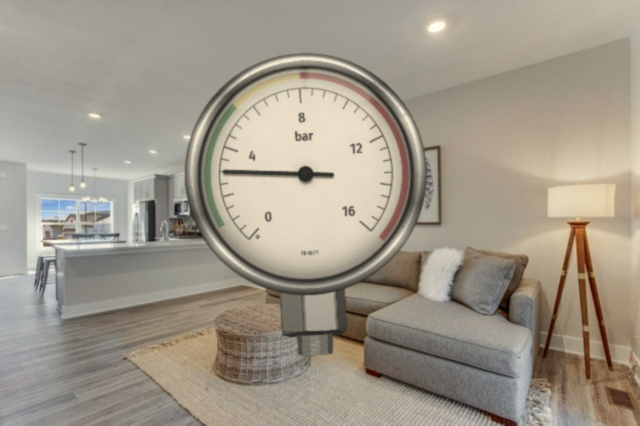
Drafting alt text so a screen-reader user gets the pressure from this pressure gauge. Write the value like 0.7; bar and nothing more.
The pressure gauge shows 3; bar
